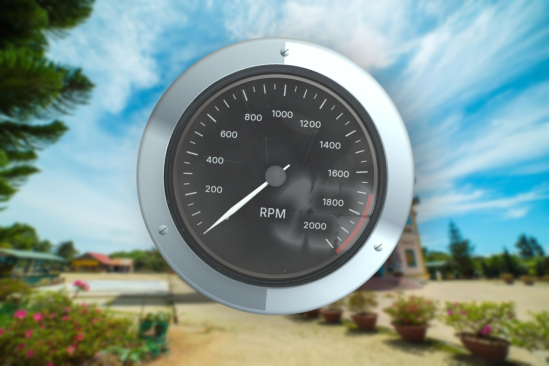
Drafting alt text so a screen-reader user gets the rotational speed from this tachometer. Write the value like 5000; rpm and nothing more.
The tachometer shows 0; rpm
